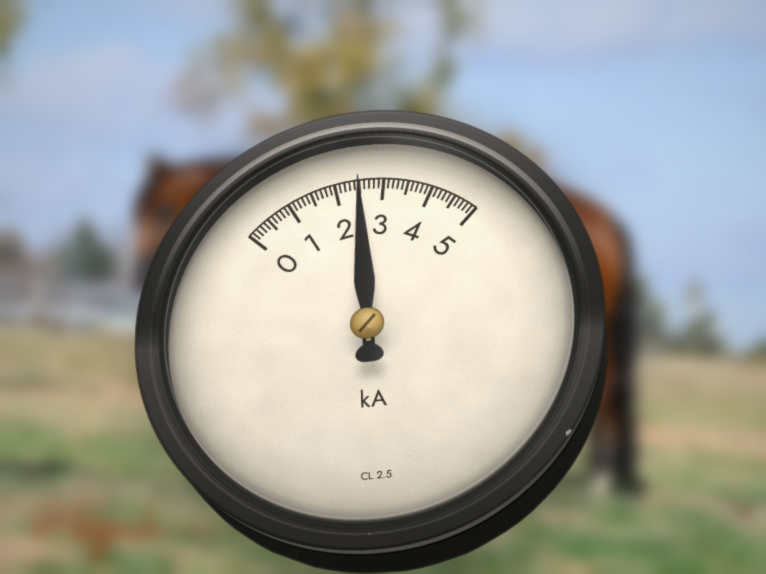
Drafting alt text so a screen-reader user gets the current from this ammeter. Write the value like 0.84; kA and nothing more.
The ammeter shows 2.5; kA
